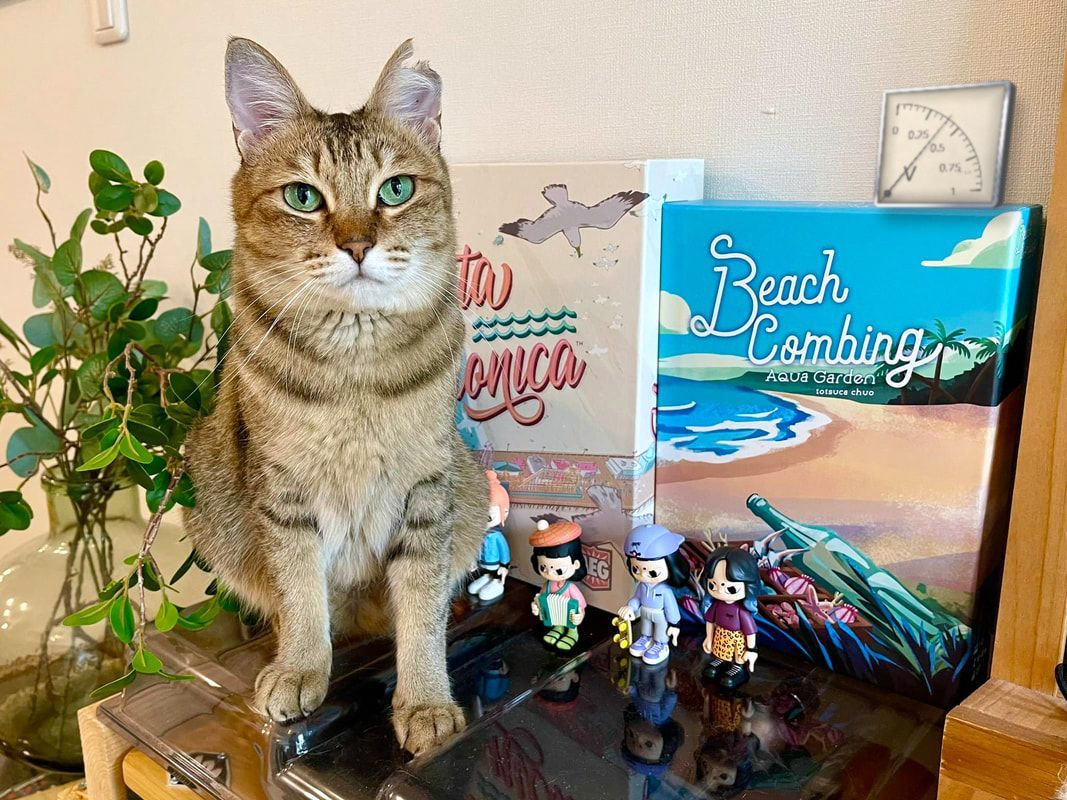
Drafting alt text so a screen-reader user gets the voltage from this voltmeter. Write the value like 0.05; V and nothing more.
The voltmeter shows 0.4; V
